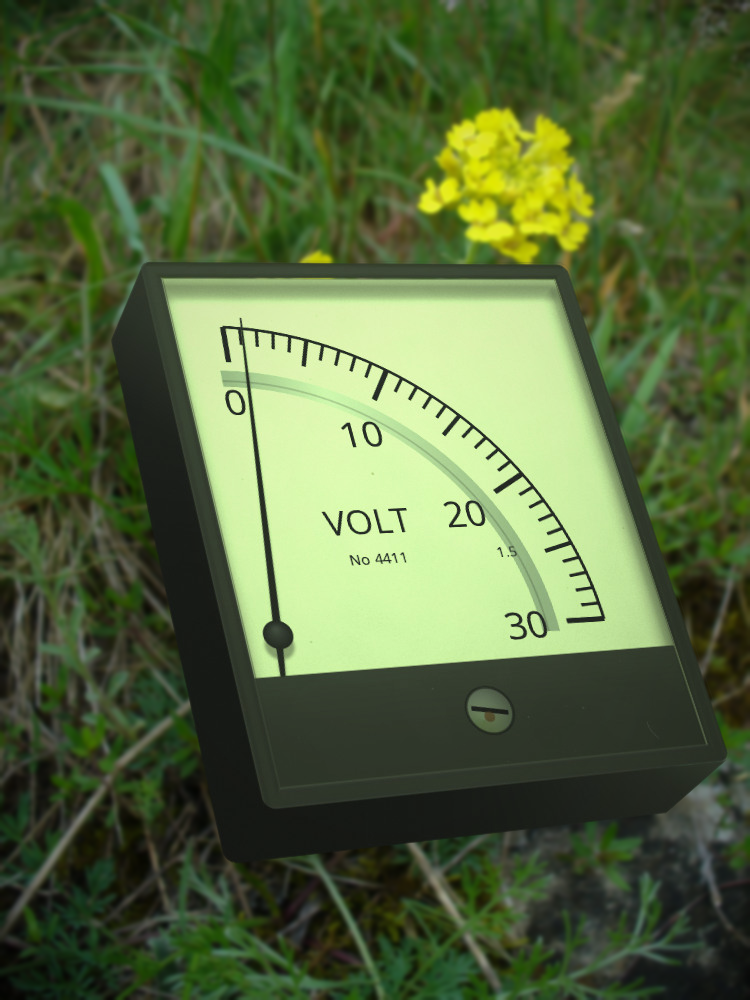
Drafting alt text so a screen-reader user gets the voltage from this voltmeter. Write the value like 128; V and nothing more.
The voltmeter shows 1; V
